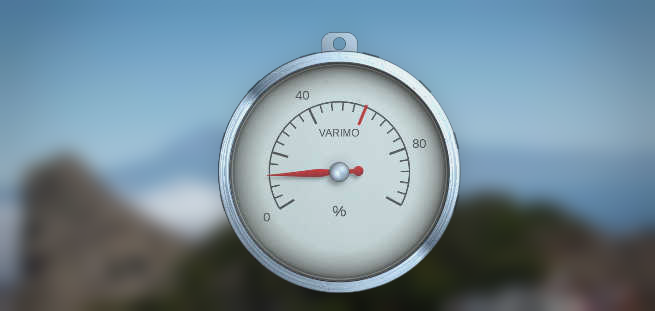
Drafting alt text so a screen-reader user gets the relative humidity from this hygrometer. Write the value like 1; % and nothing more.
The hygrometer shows 12; %
